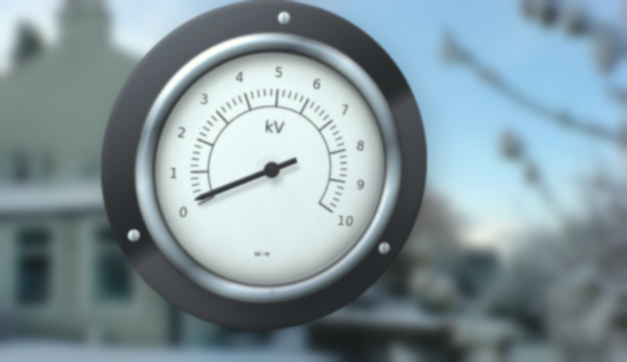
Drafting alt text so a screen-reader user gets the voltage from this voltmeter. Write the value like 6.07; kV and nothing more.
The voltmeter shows 0.2; kV
